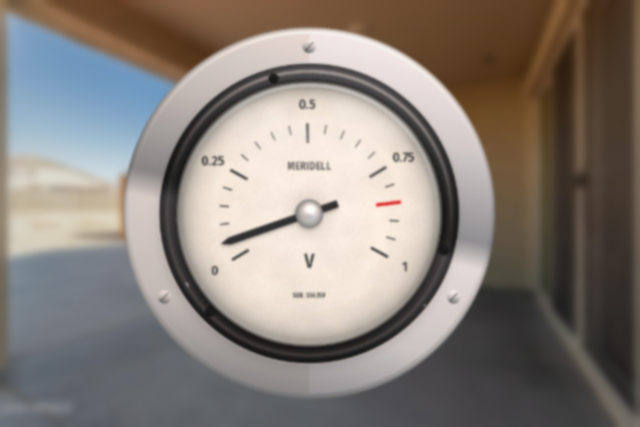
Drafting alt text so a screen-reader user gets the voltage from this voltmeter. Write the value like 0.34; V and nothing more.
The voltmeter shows 0.05; V
